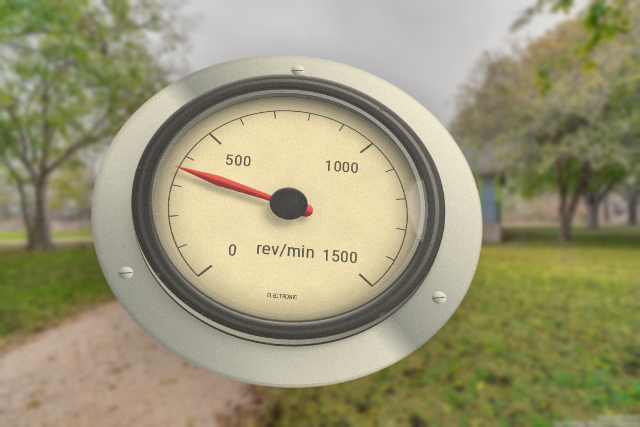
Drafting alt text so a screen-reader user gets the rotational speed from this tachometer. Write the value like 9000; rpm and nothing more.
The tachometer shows 350; rpm
